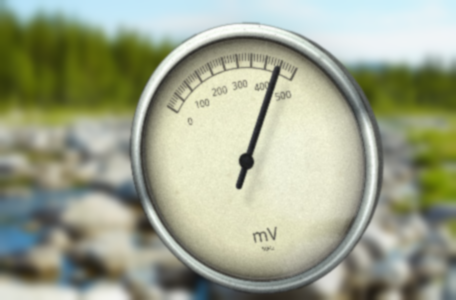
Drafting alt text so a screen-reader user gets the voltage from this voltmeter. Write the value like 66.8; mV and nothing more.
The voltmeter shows 450; mV
